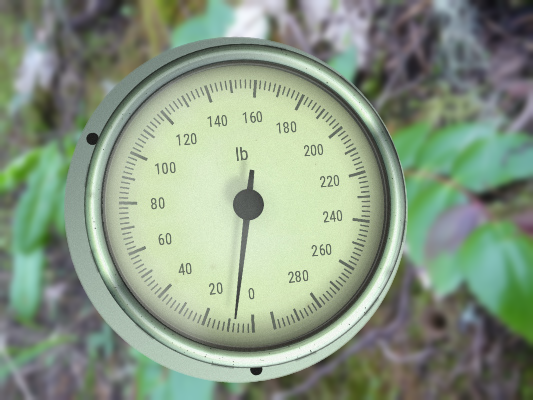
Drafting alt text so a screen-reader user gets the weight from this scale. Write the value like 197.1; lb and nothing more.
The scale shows 8; lb
